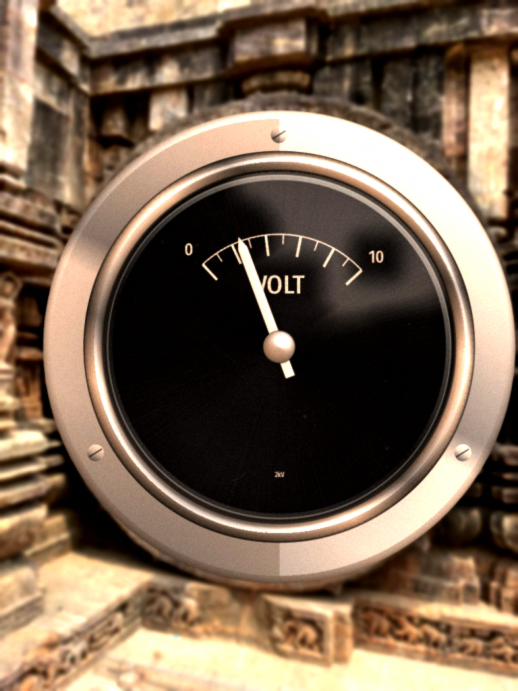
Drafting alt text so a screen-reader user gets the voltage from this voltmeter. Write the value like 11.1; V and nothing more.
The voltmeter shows 2.5; V
